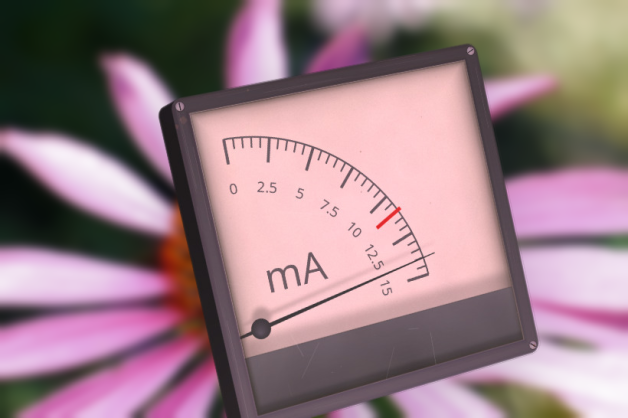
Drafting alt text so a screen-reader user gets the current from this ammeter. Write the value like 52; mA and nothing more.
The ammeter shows 14; mA
